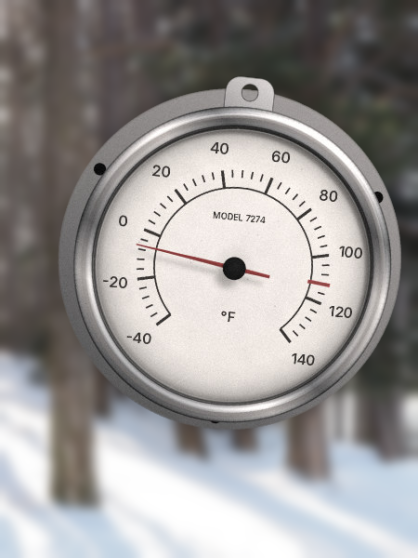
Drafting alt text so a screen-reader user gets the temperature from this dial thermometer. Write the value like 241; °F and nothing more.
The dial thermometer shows -6; °F
